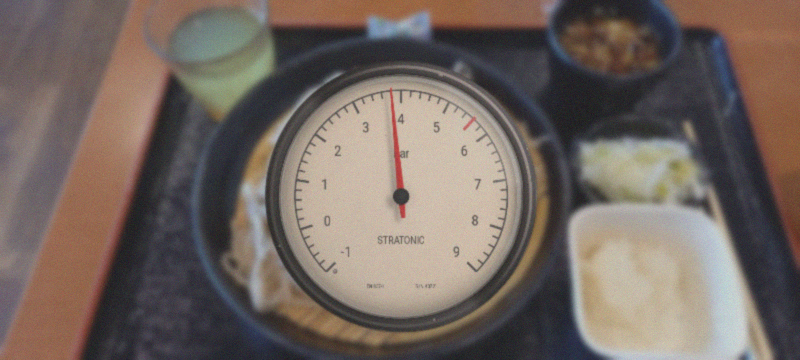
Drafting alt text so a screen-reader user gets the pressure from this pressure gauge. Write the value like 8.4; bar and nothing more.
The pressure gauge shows 3.8; bar
